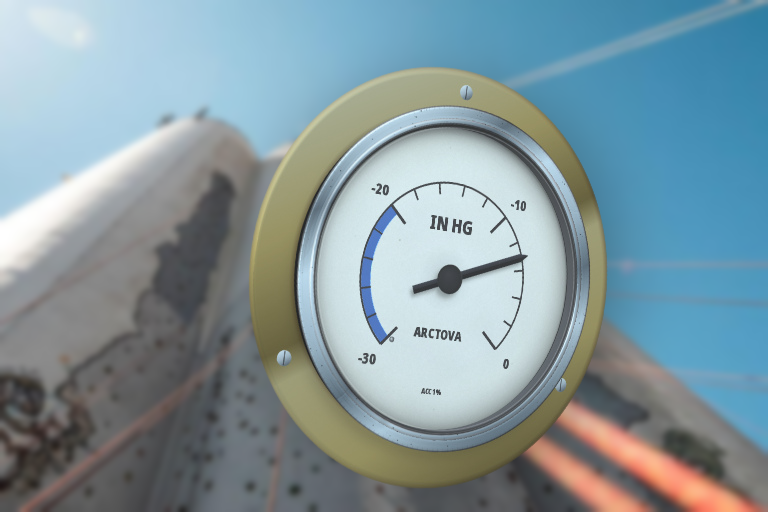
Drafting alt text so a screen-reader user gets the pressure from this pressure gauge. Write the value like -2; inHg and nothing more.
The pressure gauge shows -7; inHg
